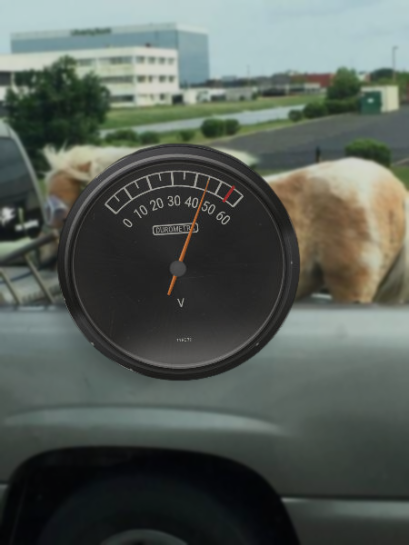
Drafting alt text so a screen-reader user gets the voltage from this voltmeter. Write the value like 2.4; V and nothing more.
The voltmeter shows 45; V
